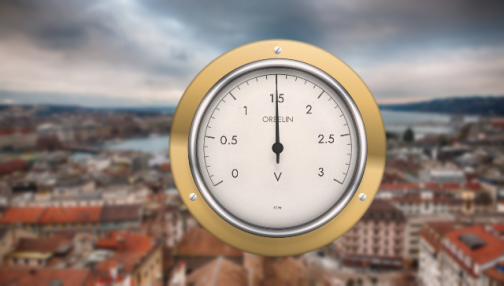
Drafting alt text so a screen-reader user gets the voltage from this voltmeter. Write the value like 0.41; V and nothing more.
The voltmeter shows 1.5; V
